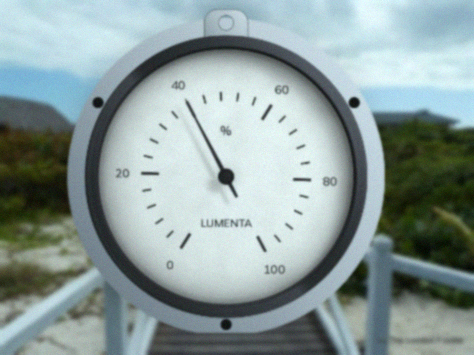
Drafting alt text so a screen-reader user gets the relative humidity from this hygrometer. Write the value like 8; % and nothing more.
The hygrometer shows 40; %
